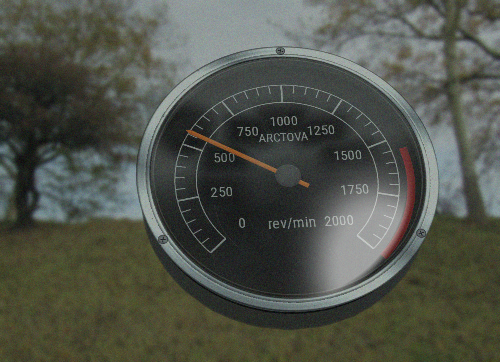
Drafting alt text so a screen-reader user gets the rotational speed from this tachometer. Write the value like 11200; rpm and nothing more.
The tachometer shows 550; rpm
